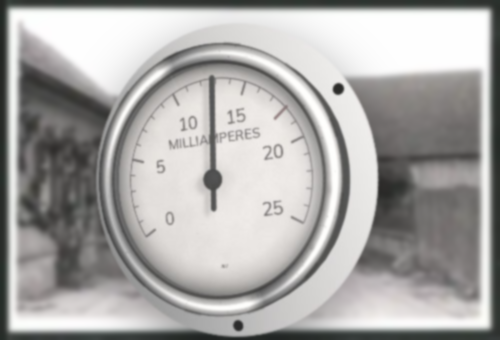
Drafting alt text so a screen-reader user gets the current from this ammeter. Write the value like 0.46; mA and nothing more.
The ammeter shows 13; mA
